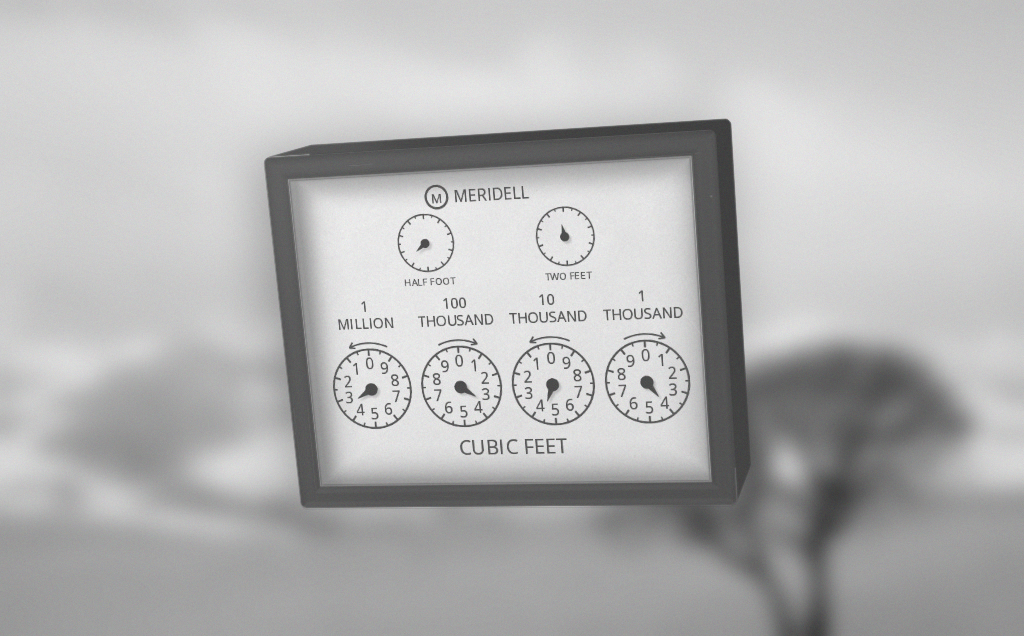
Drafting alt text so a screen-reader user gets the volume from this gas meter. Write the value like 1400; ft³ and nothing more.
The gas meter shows 334400; ft³
